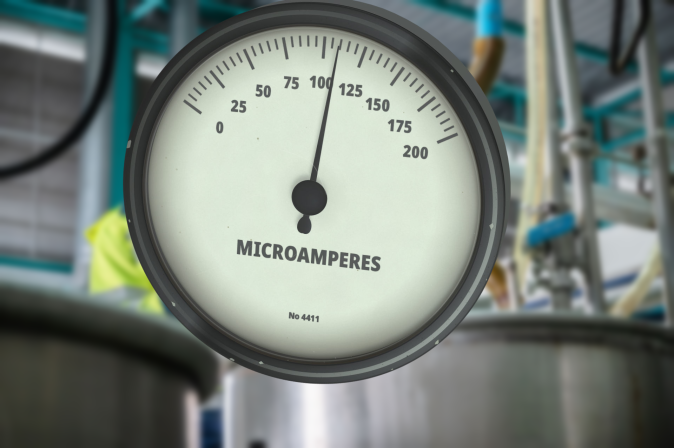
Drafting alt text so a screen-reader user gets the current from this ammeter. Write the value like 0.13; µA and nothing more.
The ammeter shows 110; µA
